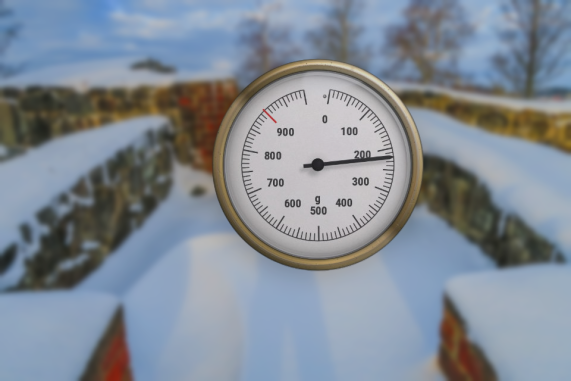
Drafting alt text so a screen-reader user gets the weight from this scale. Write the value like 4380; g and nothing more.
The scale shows 220; g
